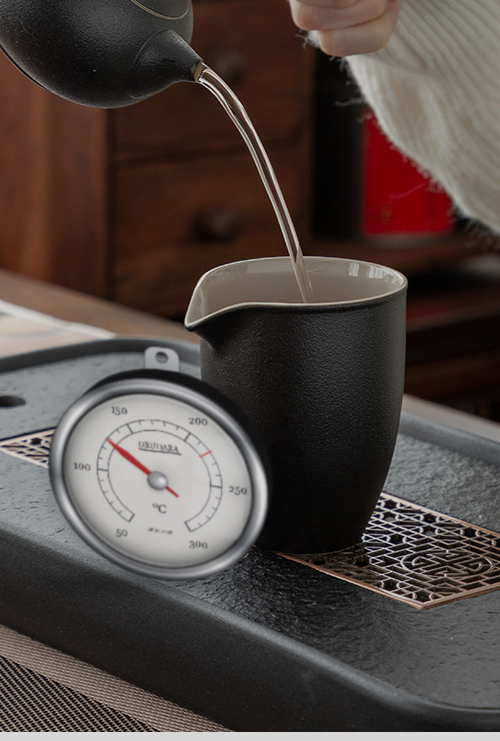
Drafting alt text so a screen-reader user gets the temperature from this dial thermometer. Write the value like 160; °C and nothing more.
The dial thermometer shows 130; °C
